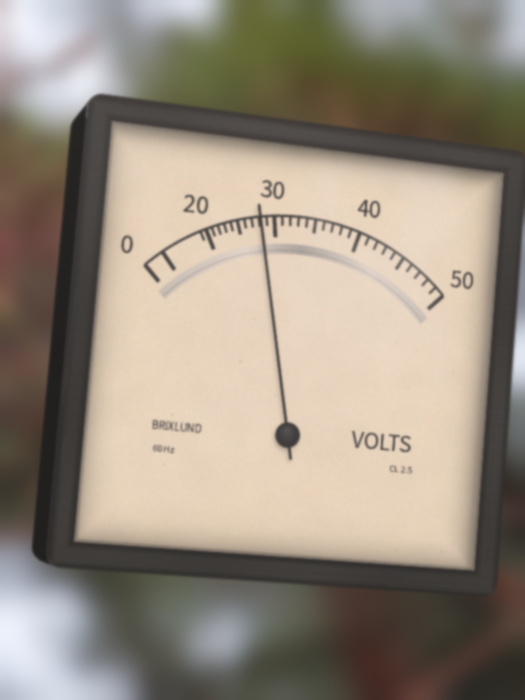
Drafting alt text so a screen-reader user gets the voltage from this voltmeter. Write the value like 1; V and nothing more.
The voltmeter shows 28; V
